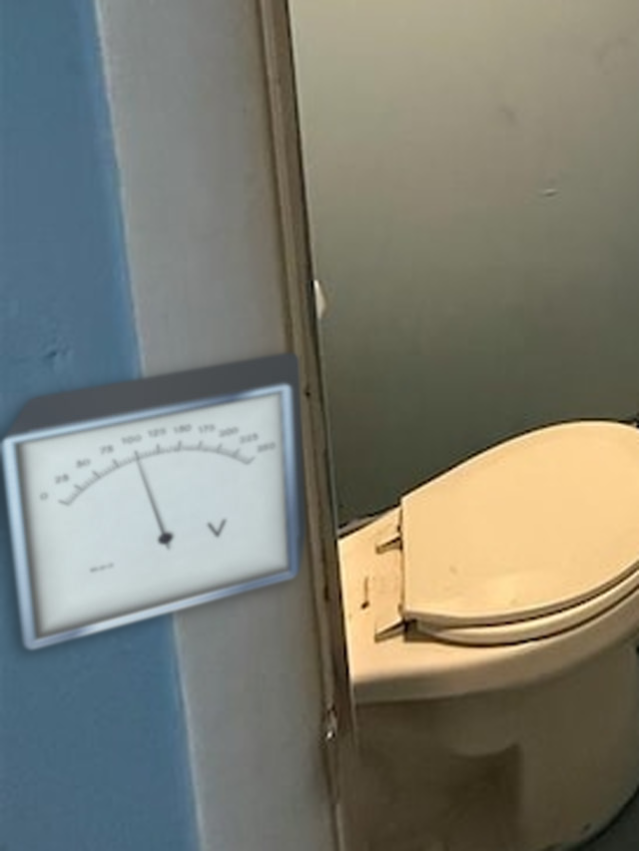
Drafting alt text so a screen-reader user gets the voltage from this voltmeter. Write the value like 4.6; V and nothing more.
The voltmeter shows 100; V
